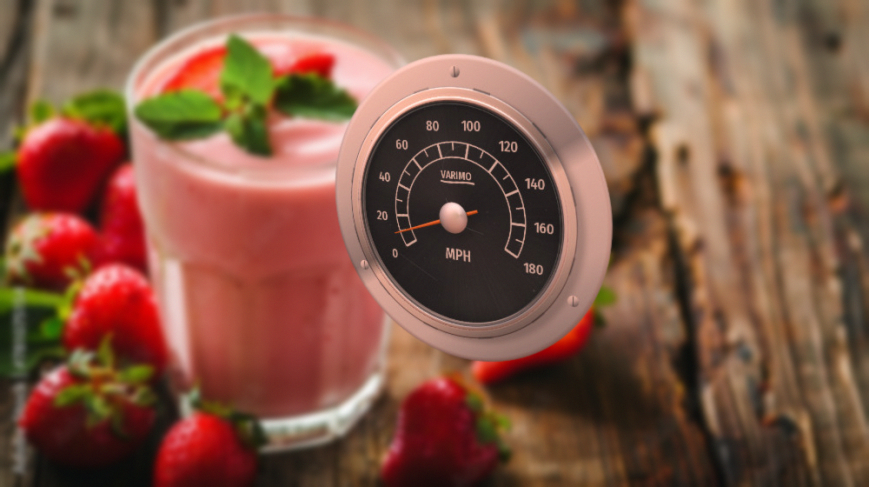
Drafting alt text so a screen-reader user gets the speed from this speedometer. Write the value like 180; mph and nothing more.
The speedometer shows 10; mph
